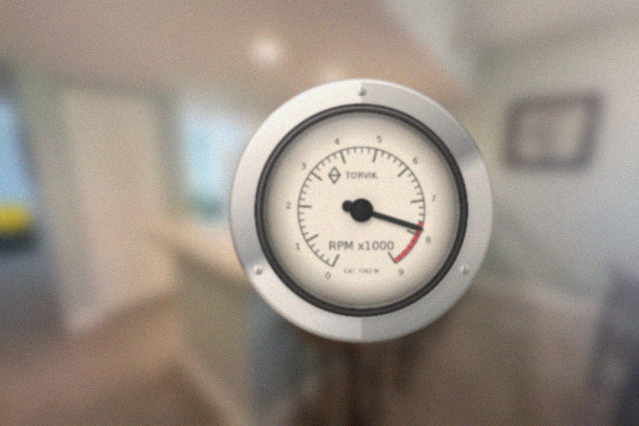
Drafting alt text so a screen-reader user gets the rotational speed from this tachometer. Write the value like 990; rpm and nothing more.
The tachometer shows 7800; rpm
